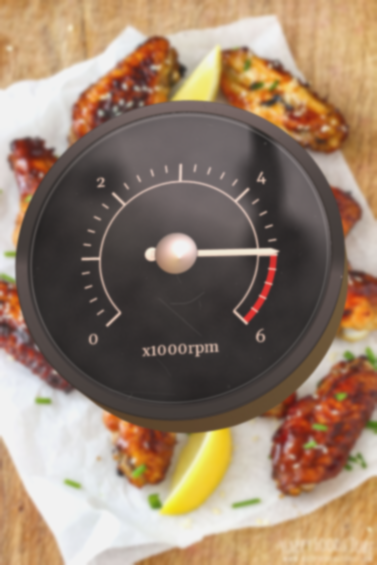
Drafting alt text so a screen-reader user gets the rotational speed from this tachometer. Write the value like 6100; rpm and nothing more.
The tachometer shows 5000; rpm
